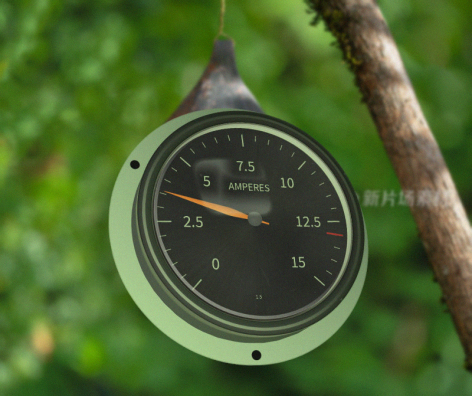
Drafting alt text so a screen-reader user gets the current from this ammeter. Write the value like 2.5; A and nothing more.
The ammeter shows 3.5; A
